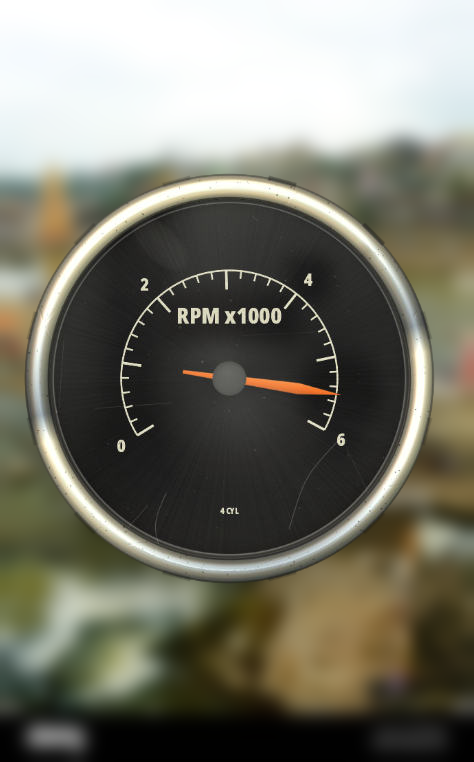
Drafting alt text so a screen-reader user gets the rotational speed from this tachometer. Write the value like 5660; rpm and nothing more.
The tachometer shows 5500; rpm
